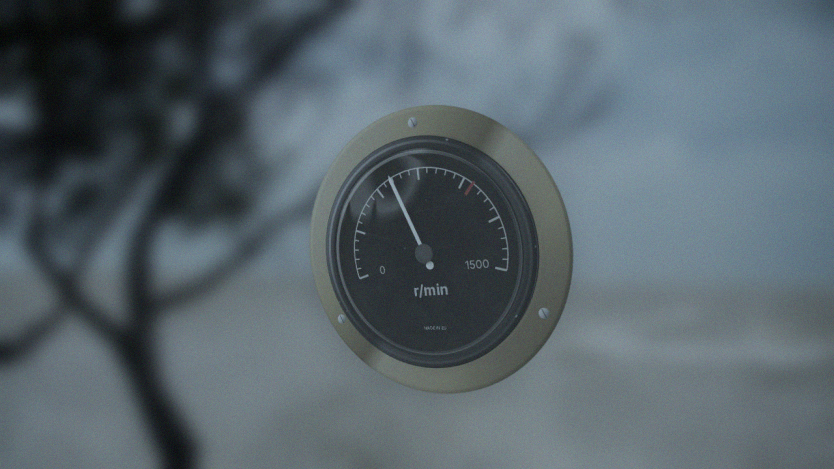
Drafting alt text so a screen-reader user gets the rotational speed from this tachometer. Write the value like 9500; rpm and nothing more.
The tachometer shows 600; rpm
